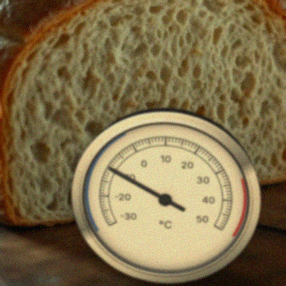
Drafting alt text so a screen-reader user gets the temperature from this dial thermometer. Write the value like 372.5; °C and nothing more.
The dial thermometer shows -10; °C
